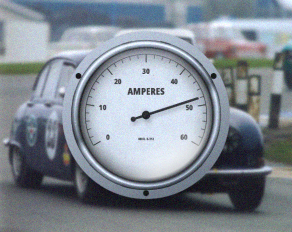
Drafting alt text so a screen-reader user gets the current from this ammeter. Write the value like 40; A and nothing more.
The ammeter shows 48; A
